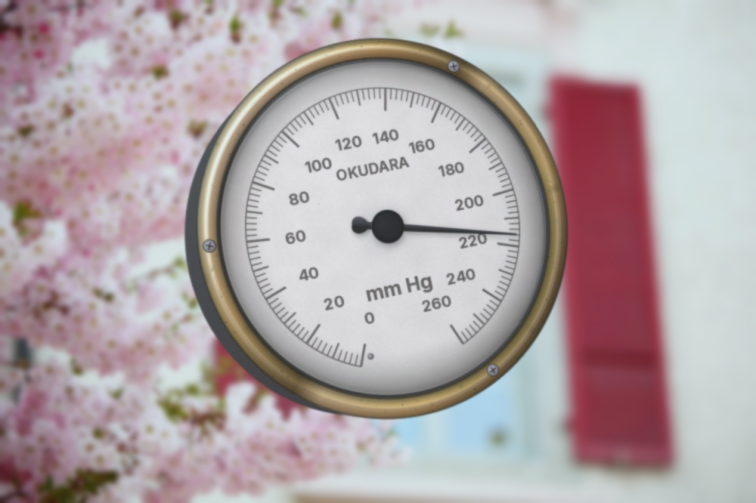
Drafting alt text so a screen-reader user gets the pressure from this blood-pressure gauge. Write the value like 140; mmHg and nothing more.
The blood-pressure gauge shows 216; mmHg
